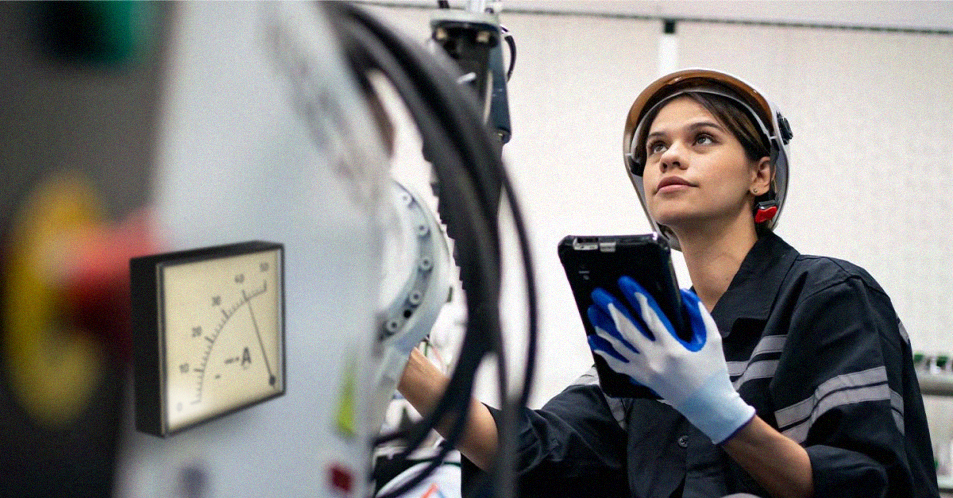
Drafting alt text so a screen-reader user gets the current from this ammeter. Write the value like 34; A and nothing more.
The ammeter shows 40; A
